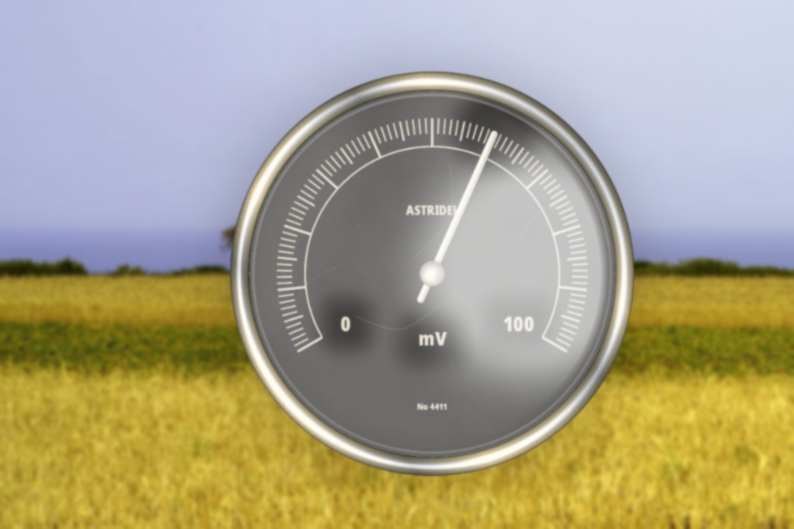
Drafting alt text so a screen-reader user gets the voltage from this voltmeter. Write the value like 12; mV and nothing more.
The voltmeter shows 60; mV
